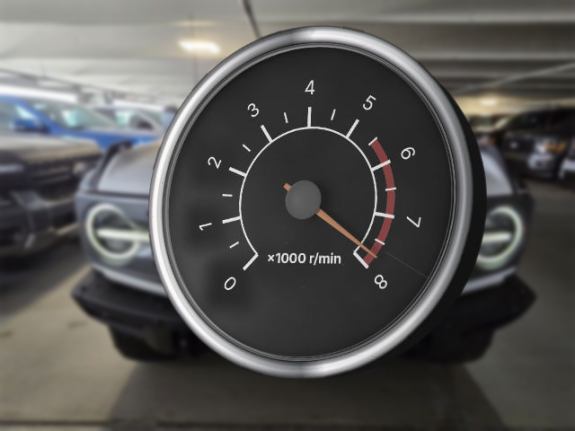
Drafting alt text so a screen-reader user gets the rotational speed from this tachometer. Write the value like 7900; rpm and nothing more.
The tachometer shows 7750; rpm
